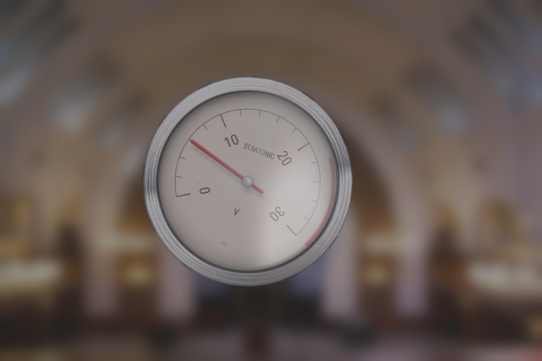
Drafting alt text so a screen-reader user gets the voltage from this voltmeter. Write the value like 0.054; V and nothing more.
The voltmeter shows 6; V
